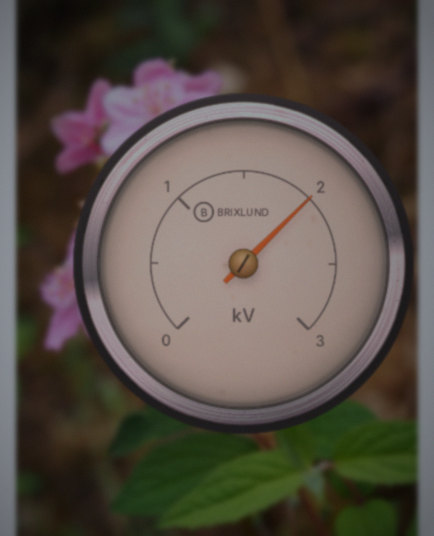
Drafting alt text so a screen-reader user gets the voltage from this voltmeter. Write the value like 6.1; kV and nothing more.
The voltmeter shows 2; kV
